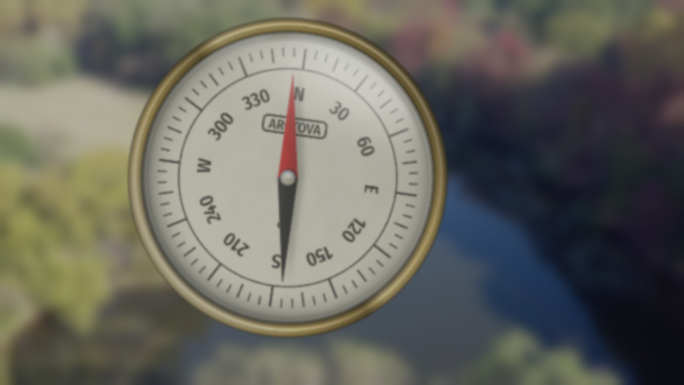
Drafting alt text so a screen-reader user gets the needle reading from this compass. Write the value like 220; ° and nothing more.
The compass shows 355; °
